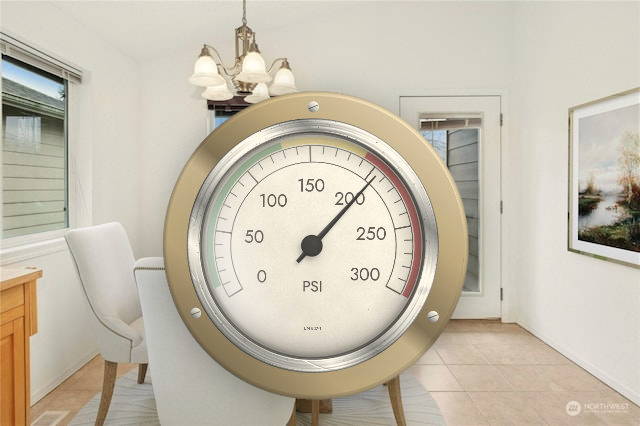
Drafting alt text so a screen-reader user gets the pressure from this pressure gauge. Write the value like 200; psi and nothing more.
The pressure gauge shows 205; psi
